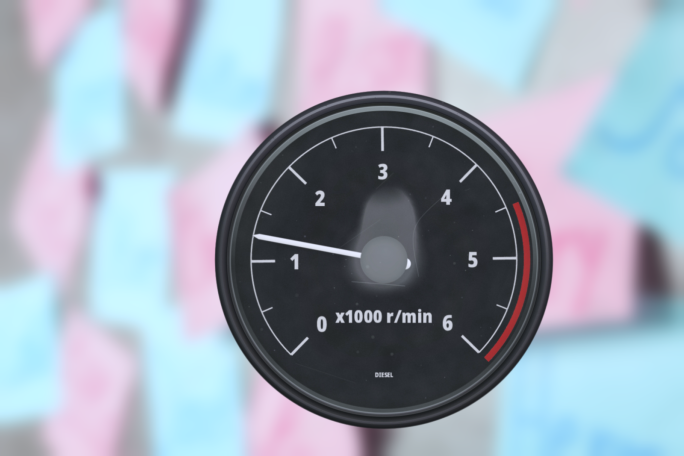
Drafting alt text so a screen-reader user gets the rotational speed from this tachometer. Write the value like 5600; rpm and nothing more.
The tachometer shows 1250; rpm
